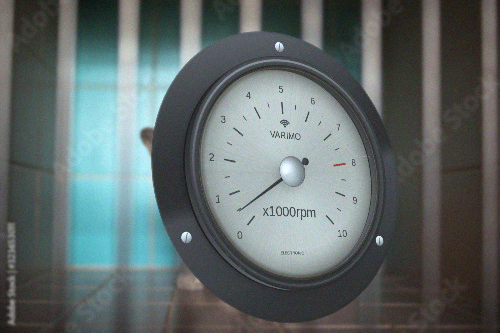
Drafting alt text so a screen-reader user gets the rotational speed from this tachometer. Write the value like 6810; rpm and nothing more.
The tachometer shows 500; rpm
